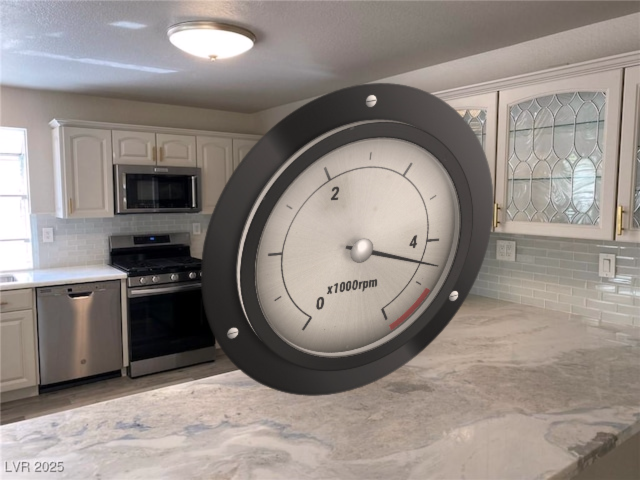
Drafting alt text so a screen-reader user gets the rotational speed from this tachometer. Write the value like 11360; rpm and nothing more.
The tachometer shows 4250; rpm
